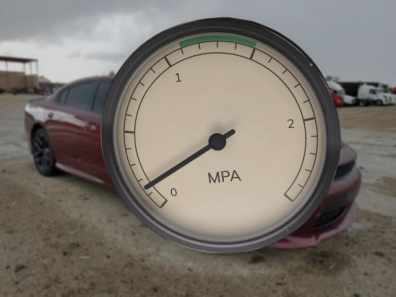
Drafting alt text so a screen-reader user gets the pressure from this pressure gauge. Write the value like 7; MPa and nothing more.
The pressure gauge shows 0.15; MPa
